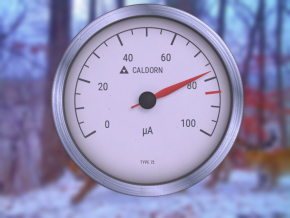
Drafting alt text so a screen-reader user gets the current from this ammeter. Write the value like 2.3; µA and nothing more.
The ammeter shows 77.5; µA
